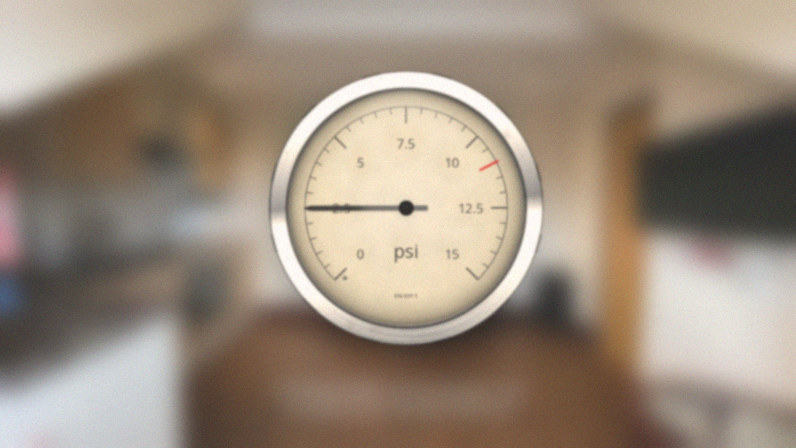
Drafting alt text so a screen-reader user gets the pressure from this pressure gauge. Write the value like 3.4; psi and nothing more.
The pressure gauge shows 2.5; psi
